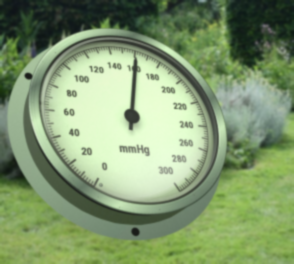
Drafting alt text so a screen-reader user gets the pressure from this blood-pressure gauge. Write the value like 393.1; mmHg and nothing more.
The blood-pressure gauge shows 160; mmHg
